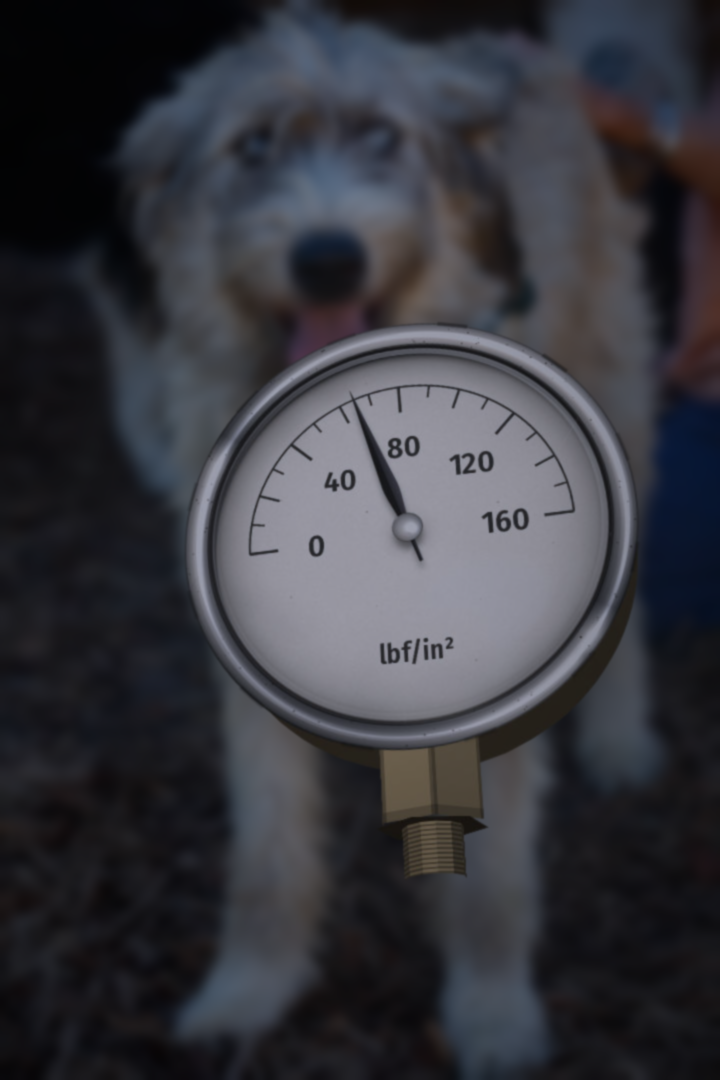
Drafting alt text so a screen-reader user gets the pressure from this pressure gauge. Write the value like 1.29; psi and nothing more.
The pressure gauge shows 65; psi
